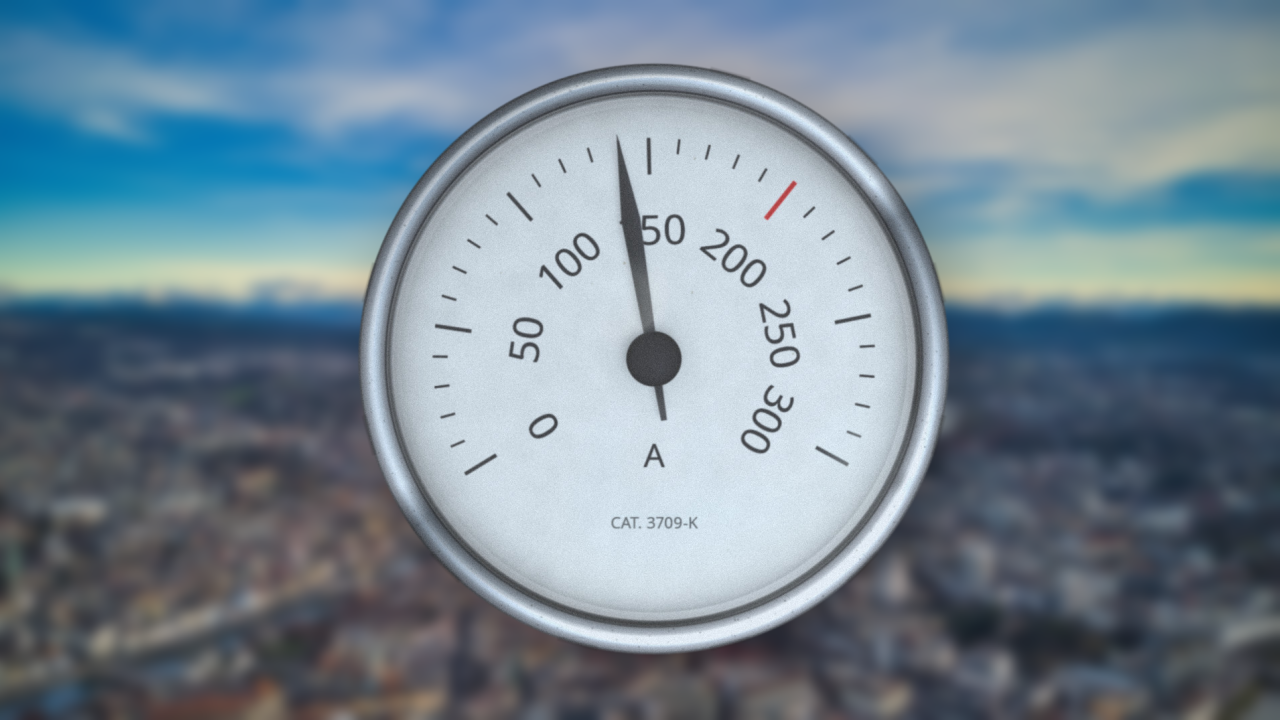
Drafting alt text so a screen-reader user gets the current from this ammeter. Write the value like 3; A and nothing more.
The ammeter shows 140; A
